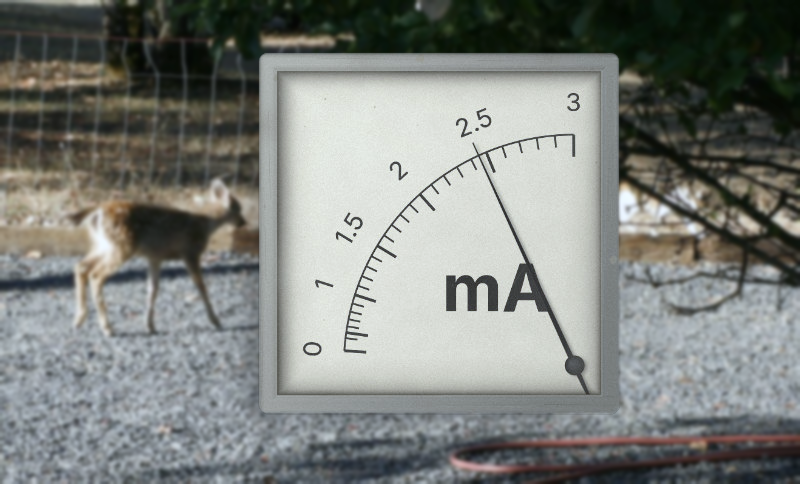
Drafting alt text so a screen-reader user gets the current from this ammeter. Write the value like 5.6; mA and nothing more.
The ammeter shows 2.45; mA
